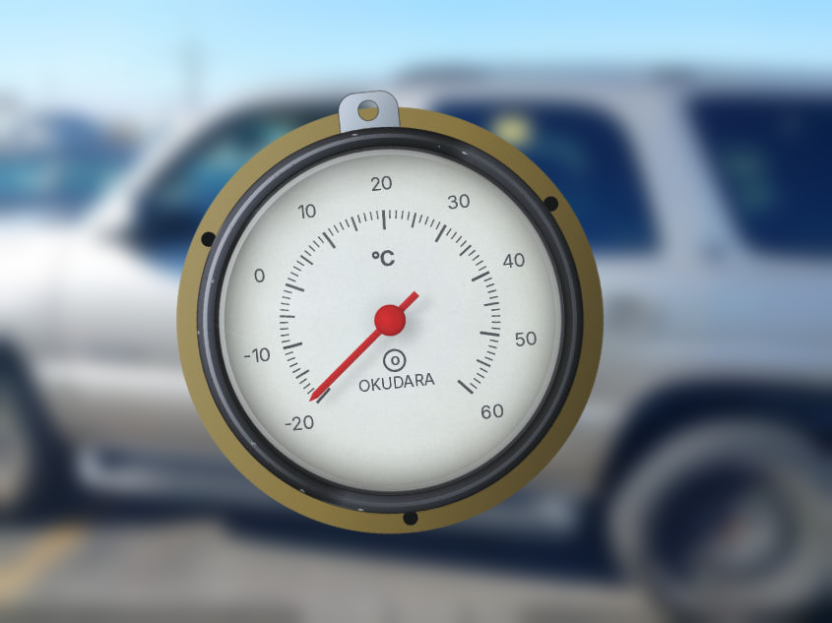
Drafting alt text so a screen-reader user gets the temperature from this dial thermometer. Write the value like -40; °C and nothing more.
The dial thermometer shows -19; °C
